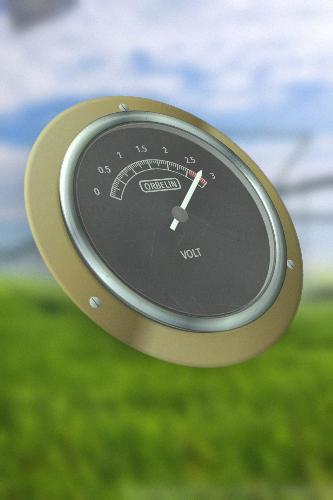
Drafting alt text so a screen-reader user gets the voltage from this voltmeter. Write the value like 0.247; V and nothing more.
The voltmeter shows 2.75; V
